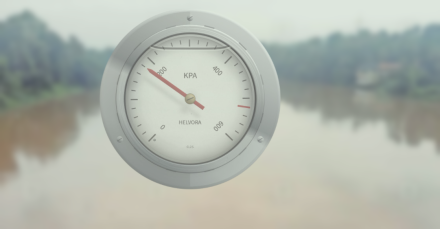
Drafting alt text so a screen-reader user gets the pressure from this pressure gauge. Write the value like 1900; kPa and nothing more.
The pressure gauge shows 180; kPa
